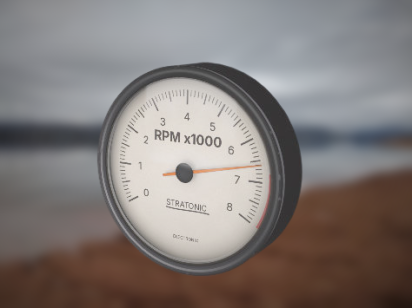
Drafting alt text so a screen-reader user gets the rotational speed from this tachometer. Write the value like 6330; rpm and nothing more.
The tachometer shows 6600; rpm
